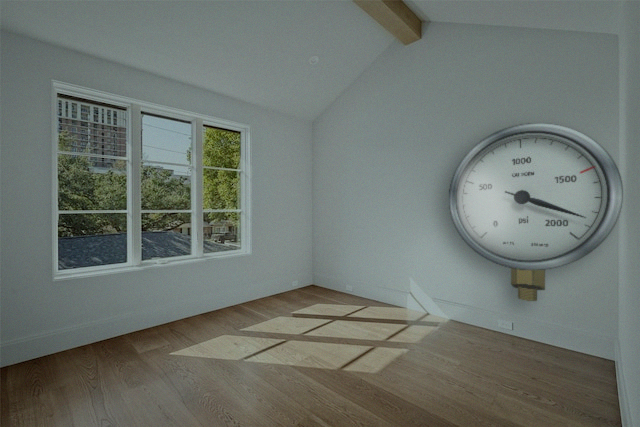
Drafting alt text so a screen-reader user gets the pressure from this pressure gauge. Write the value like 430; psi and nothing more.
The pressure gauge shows 1850; psi
